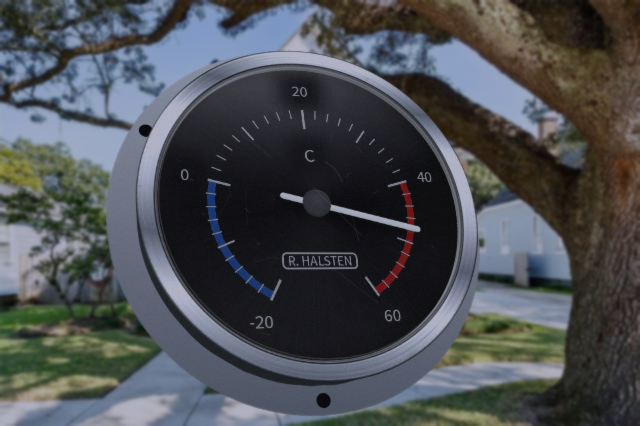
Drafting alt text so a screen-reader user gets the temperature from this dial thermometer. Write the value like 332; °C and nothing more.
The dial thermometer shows 48; °C
